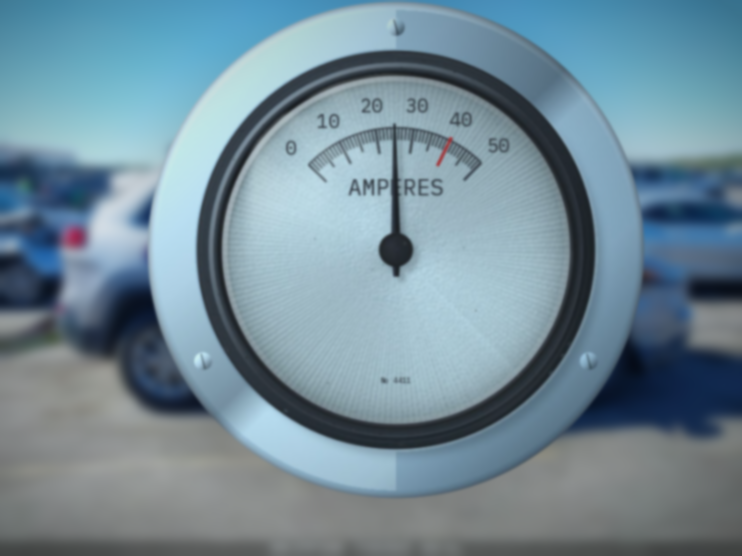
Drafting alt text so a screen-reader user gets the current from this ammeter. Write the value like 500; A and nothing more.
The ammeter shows 25; A
